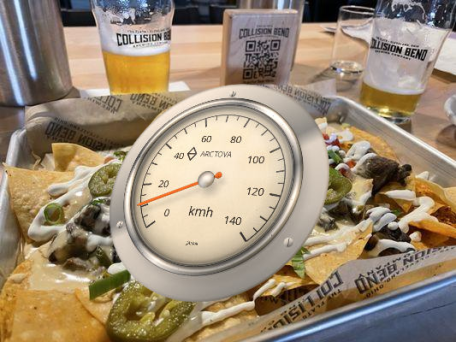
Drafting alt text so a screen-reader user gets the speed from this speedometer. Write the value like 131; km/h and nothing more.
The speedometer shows 10; km/h
